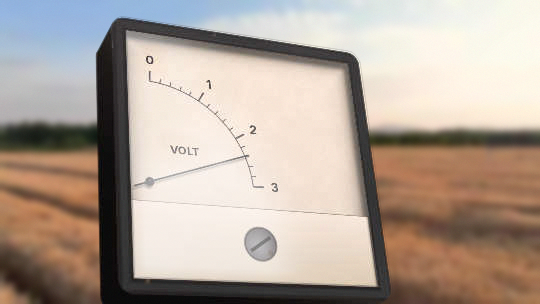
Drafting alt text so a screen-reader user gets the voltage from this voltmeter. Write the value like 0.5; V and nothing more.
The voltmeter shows 2.4; V
